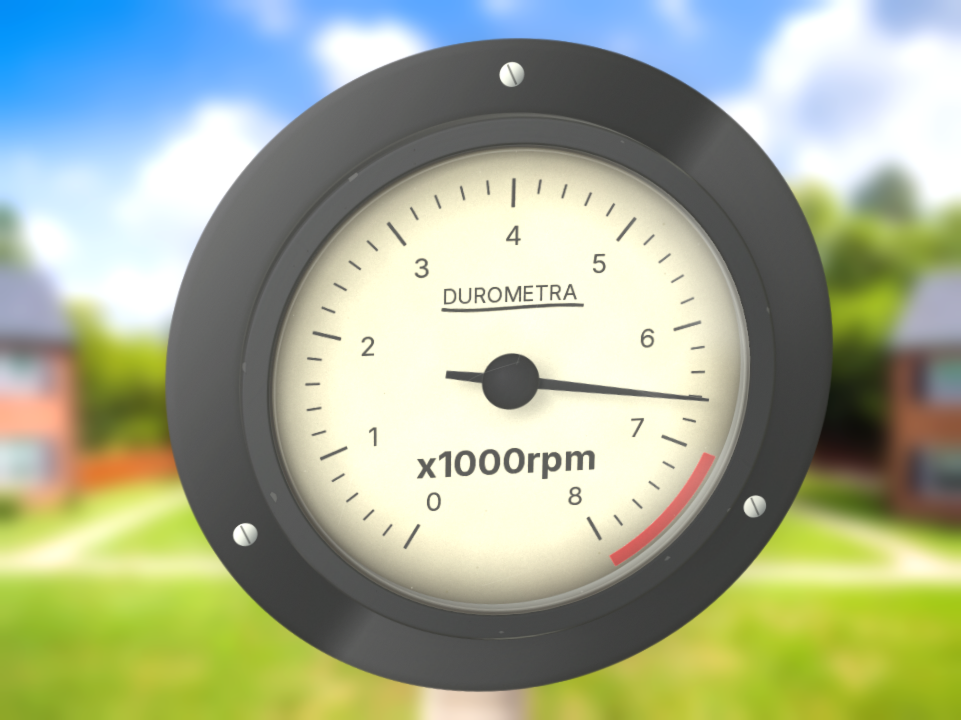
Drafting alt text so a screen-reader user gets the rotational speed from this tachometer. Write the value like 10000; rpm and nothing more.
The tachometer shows 6600; rpm
